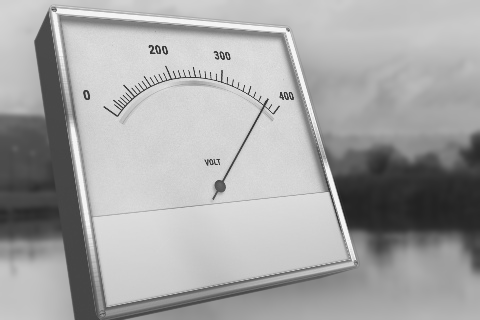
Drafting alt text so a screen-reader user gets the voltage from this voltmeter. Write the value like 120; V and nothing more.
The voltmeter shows 380; V
